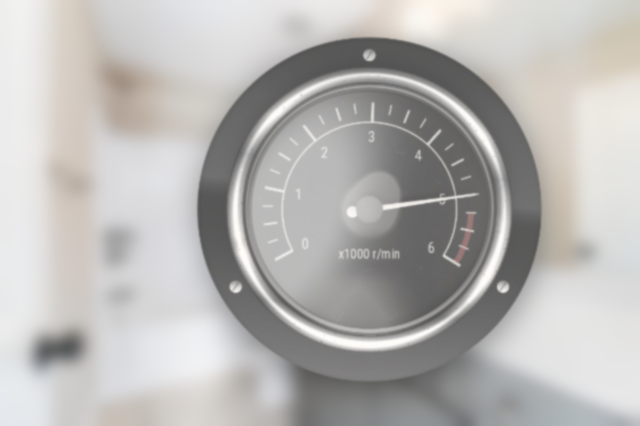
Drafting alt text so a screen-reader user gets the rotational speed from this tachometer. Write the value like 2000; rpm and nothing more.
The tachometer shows 5000; rpm
